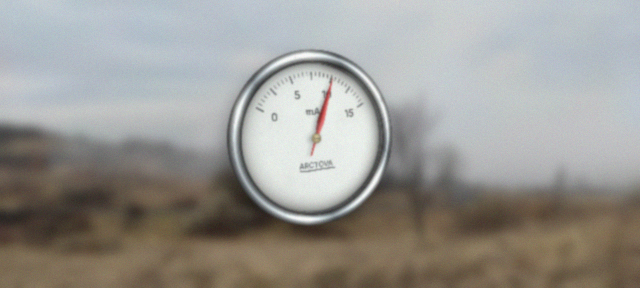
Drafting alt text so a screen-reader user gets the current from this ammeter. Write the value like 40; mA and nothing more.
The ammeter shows 10; mA
